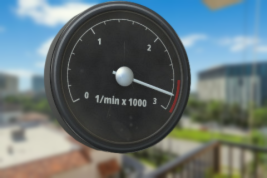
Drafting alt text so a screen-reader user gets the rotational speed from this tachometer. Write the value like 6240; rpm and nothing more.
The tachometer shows 2800; rpm
